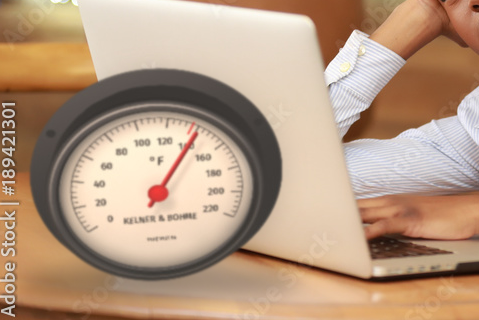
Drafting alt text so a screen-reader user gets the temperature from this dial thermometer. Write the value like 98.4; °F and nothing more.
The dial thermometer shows 140; °F
